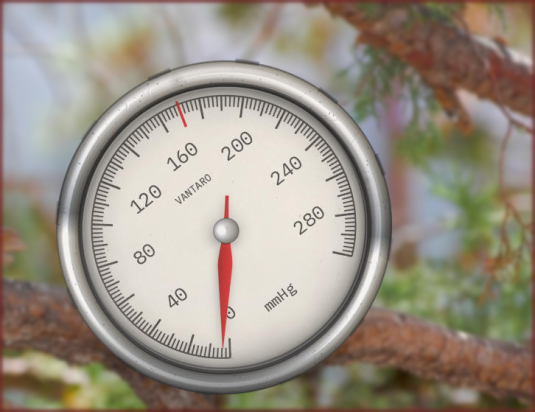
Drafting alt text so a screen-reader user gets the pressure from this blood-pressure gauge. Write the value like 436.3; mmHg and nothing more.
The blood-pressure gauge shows 4; mmHg
